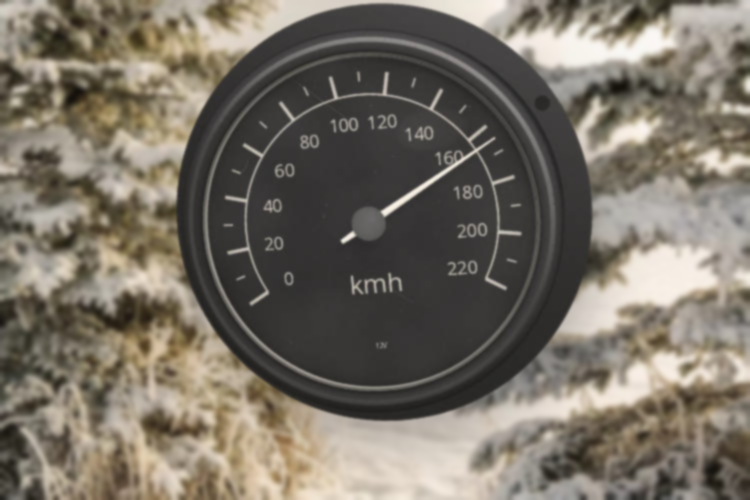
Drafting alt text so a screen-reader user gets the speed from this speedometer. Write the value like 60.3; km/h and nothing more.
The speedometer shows 165; km/h
